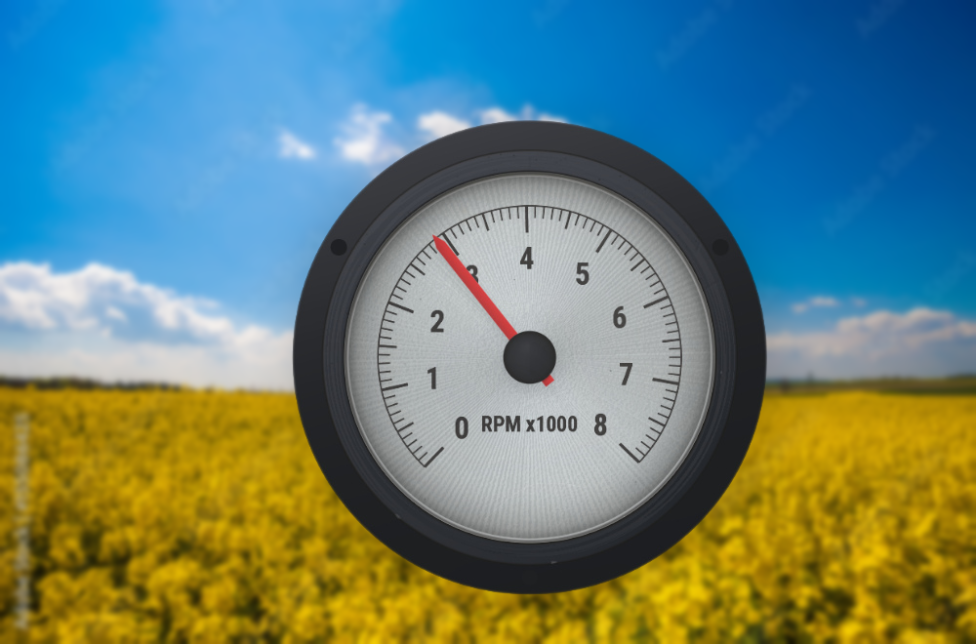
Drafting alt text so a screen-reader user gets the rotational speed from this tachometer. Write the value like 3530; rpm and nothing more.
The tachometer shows 2900; rpm
